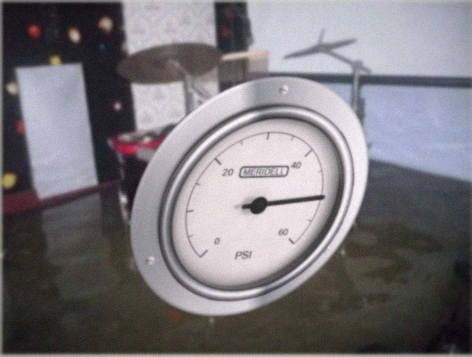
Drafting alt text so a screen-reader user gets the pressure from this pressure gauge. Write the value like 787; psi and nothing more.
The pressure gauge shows 50; psi
